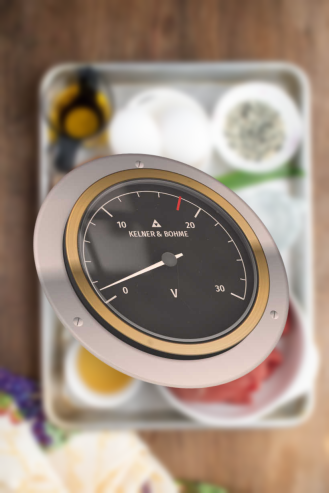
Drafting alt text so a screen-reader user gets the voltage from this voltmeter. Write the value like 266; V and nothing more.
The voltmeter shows 1; V
